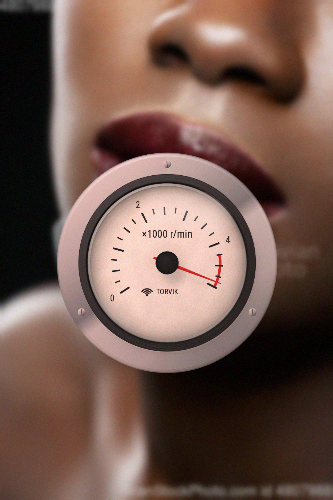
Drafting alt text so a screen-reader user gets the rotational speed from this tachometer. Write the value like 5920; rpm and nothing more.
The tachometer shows 4875; rpm
